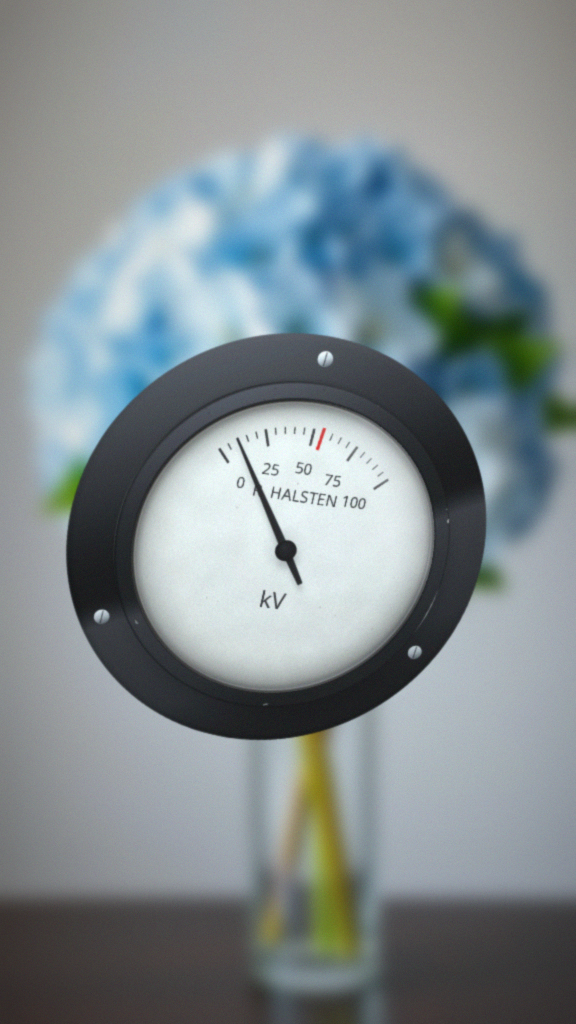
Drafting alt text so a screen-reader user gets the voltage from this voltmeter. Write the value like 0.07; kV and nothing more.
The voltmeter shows 10; kV
